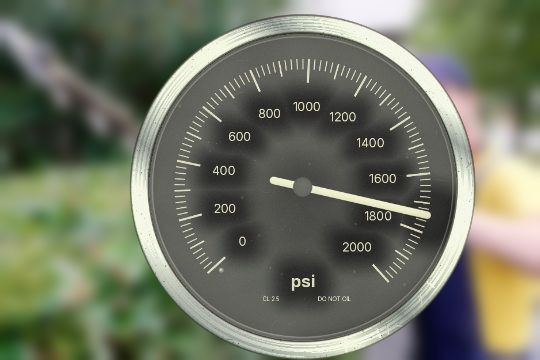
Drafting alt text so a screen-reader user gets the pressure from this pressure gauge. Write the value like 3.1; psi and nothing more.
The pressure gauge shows 1740; psi
